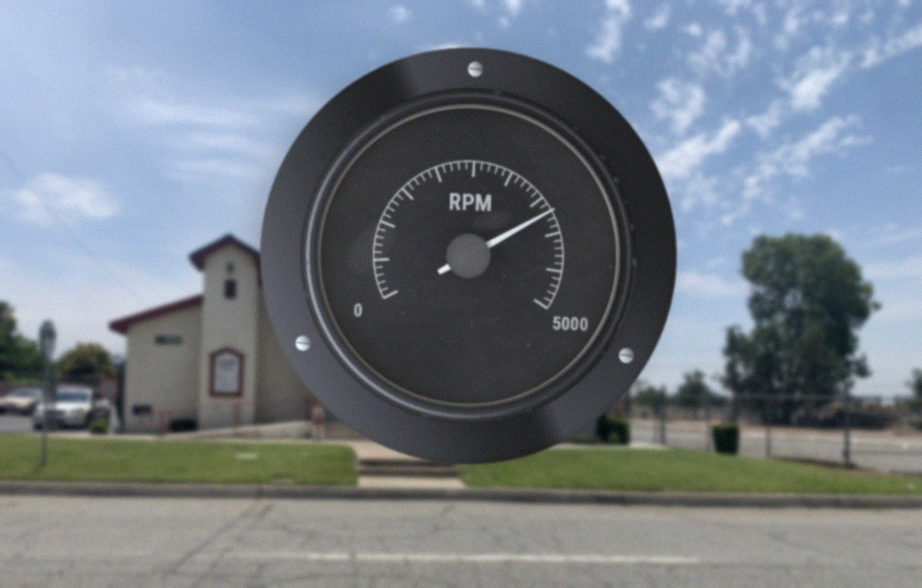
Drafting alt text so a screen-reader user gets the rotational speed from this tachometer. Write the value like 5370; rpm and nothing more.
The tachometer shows 3700; rpm
